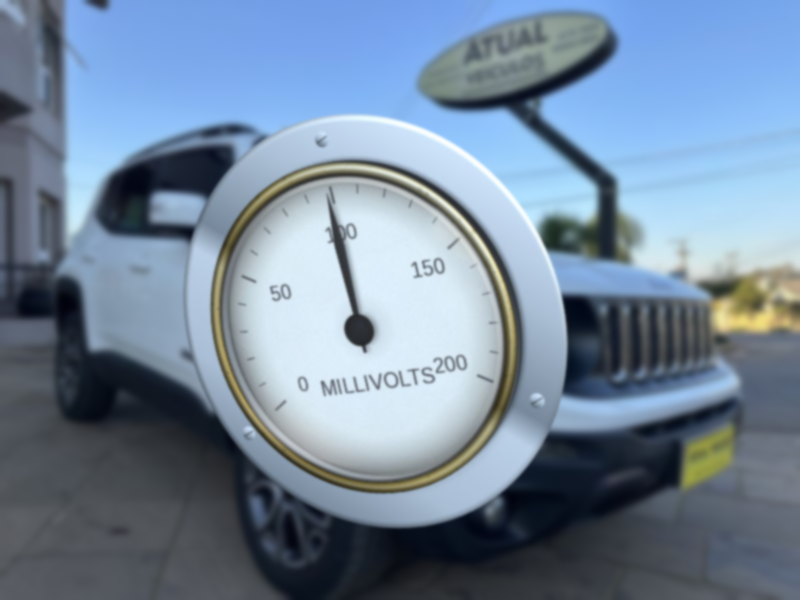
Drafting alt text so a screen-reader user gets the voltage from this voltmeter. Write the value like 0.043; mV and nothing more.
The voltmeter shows 100; mV
